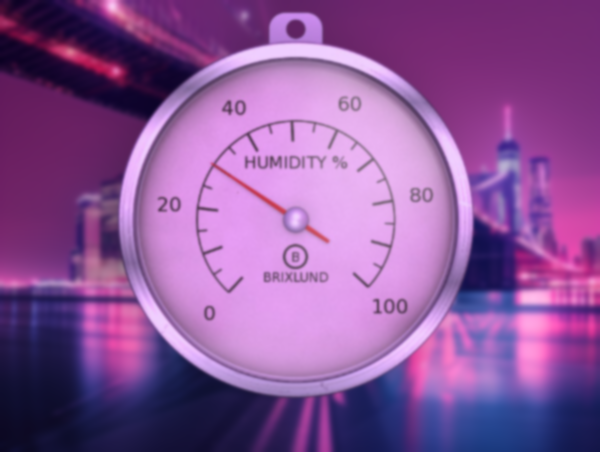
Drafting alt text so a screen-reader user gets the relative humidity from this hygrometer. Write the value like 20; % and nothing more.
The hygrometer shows 30; %
